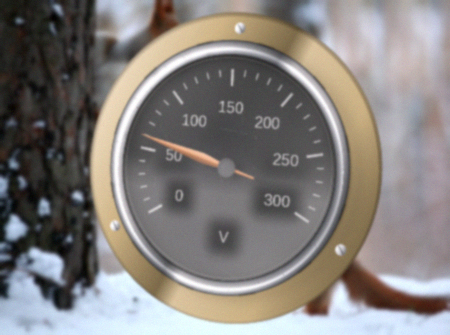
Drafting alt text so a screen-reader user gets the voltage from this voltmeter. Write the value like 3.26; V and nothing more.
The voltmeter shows 60; V
